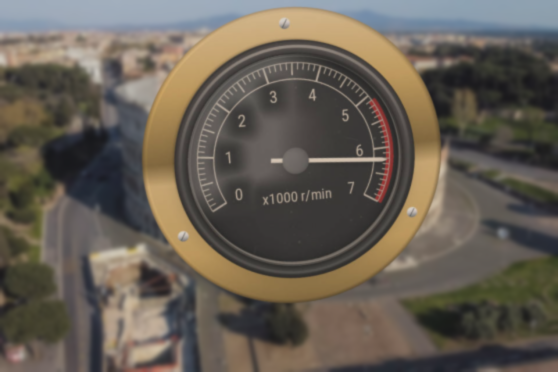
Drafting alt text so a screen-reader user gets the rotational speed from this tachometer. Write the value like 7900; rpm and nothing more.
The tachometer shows 6200; rpm
